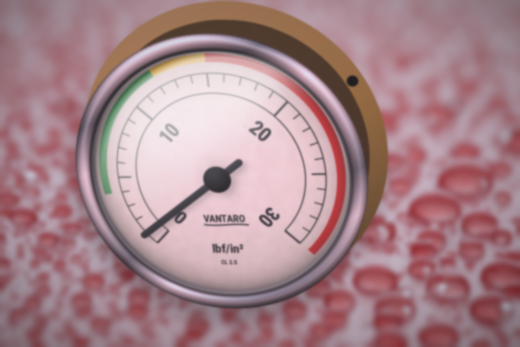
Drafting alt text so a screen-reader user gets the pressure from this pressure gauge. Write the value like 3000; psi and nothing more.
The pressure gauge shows 1; psi
